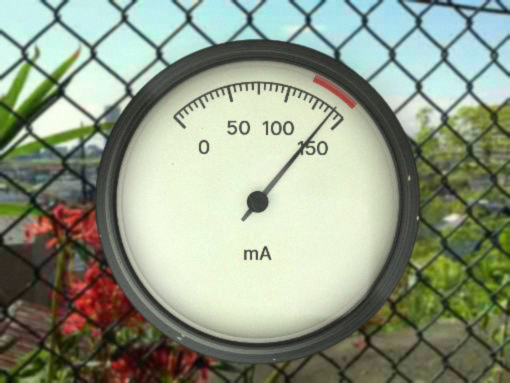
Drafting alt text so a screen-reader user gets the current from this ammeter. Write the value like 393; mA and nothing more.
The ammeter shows 140; mA
